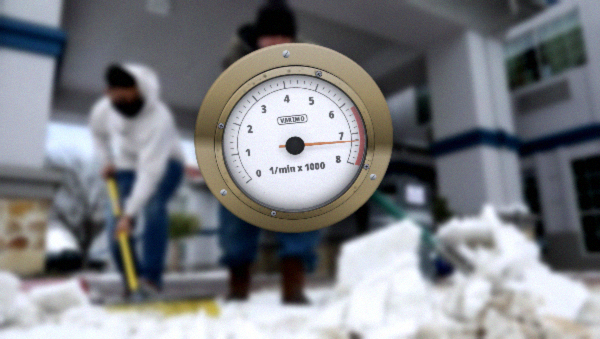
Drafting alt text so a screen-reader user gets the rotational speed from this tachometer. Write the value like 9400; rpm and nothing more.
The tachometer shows 7200; rpm
